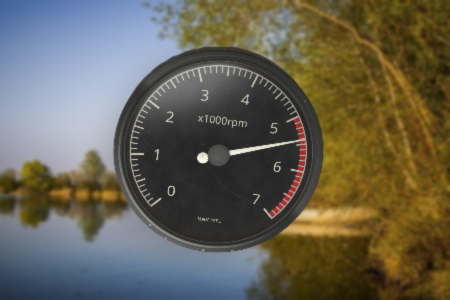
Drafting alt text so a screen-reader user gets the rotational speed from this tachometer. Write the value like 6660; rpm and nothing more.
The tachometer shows 5400; rpm
